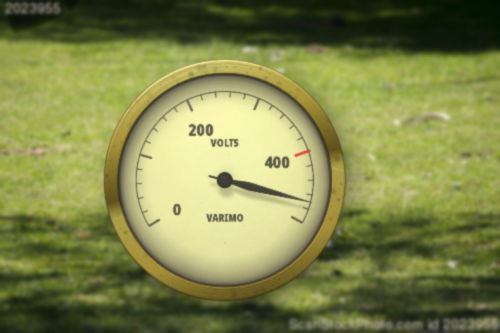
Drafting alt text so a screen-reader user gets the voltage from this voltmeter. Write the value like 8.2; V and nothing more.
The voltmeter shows 470; V
